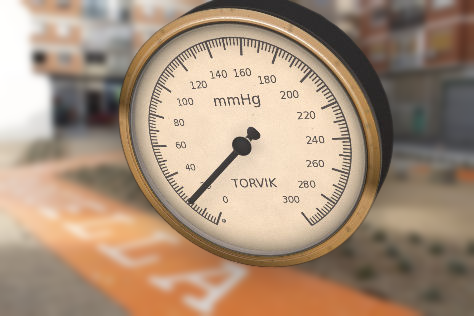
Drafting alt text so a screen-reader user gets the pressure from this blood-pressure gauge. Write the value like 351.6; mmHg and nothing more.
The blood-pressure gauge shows 20; mmHg
